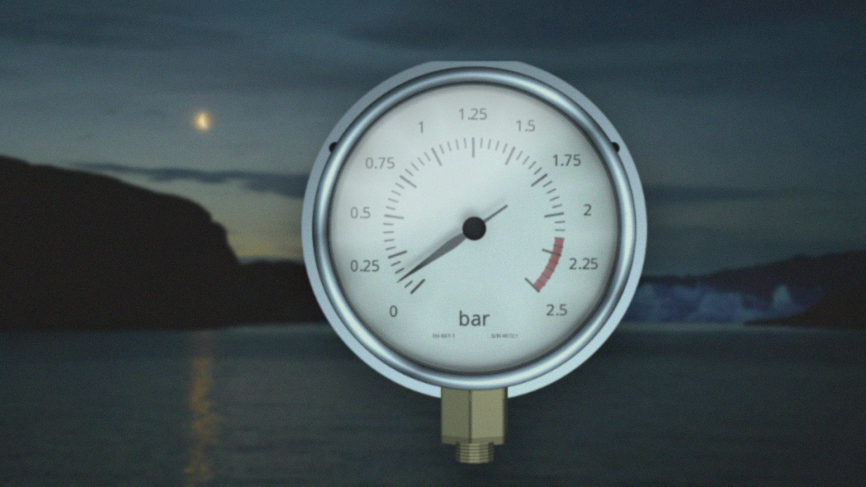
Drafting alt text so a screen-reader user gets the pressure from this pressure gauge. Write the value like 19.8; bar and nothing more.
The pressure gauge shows 0.1; bar
